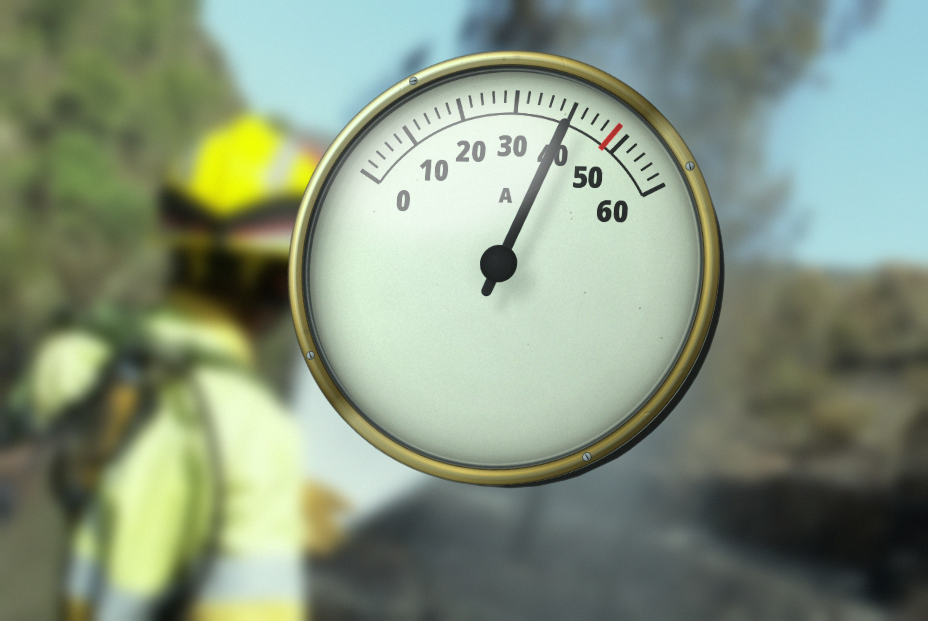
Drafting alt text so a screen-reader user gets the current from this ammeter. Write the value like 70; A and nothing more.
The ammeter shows 40; A
